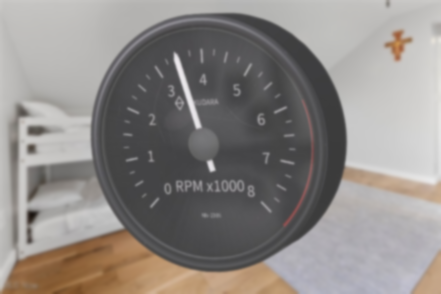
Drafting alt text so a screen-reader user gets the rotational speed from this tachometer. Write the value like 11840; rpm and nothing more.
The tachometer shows 3500; rpm
